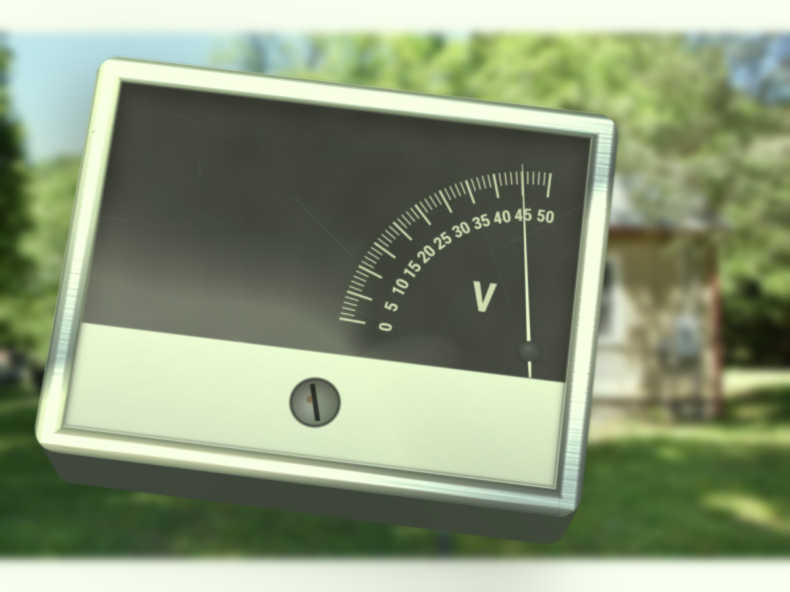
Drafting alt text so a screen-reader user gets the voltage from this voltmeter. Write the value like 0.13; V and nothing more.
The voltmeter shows 45; V
